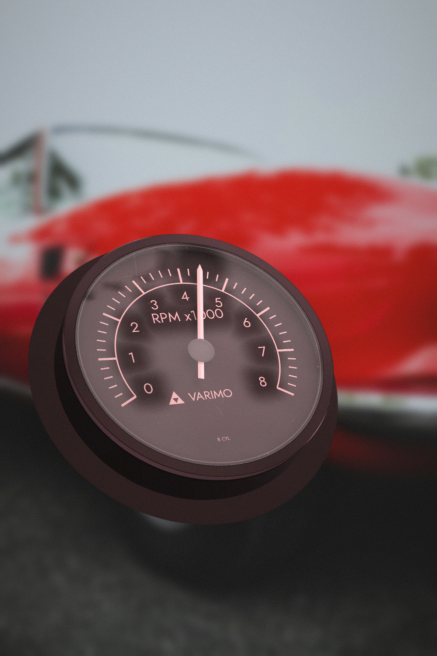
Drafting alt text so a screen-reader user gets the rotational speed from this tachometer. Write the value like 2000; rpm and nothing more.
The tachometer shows 4400; rpm
